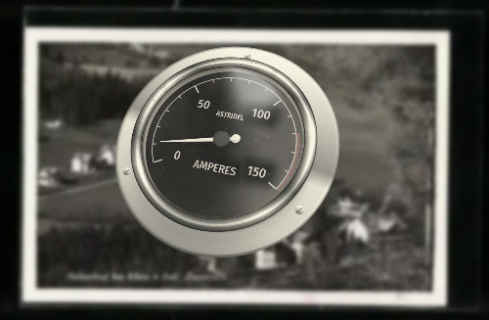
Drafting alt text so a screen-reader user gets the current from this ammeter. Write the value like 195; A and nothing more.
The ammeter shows 10; A
